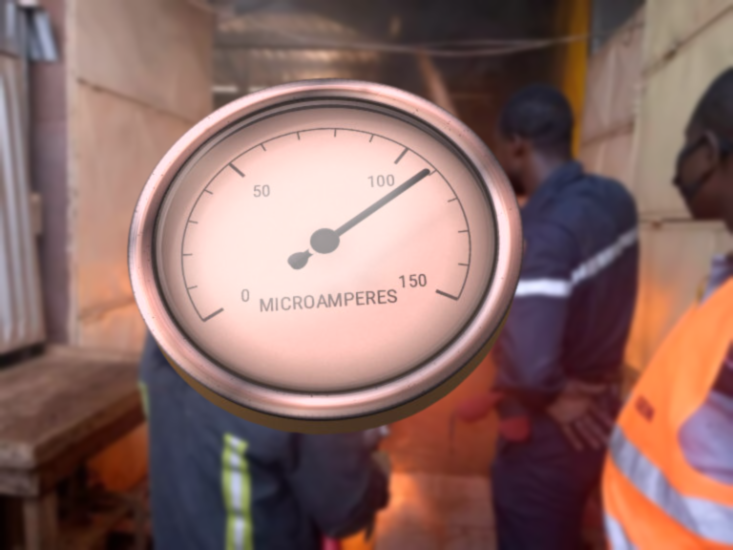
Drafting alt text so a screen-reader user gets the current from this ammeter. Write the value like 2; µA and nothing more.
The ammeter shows 110; µA
